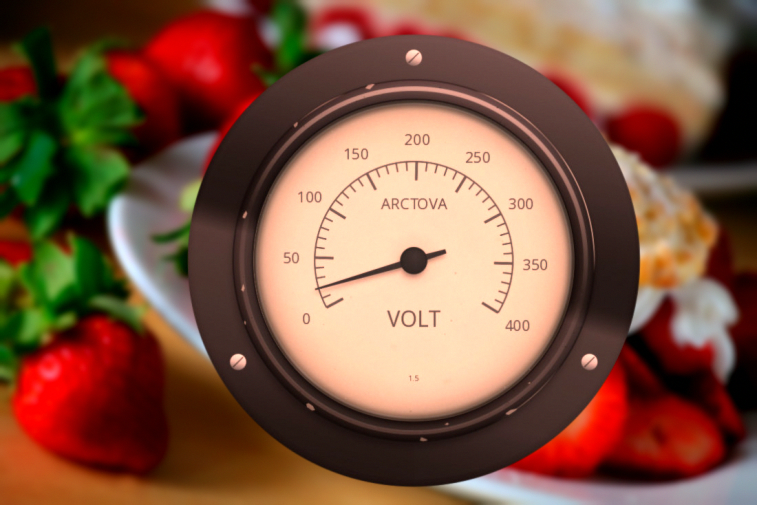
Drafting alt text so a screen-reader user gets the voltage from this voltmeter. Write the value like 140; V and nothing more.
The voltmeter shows 20; V
